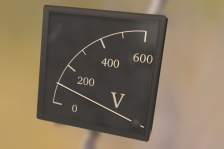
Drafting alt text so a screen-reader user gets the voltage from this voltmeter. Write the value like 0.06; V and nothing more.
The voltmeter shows 100; V
